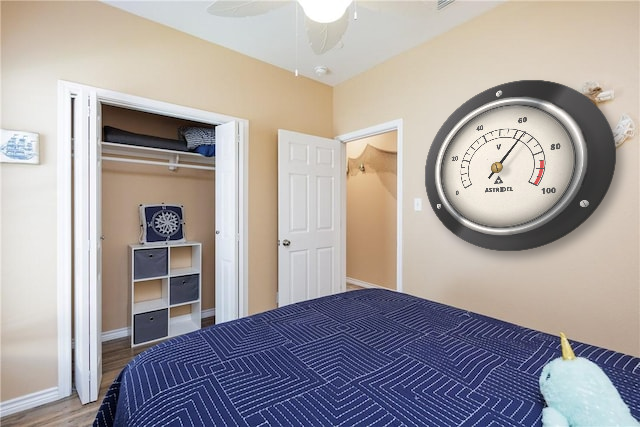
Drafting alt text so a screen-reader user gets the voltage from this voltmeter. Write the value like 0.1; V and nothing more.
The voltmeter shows 65; V
